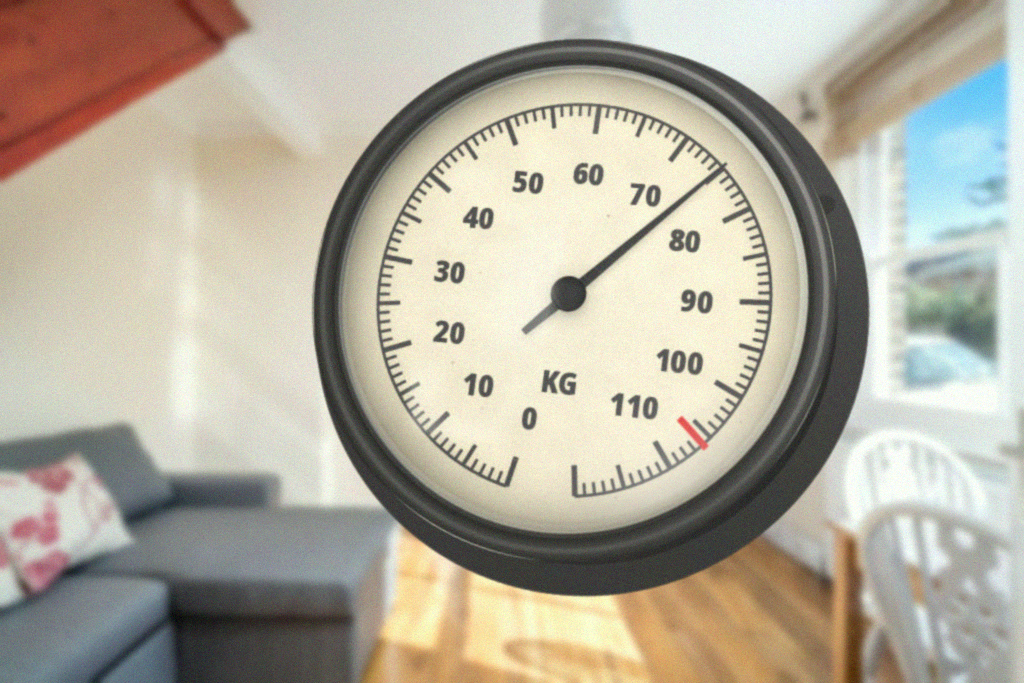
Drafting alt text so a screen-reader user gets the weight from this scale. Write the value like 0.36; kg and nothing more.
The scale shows 75; kg
